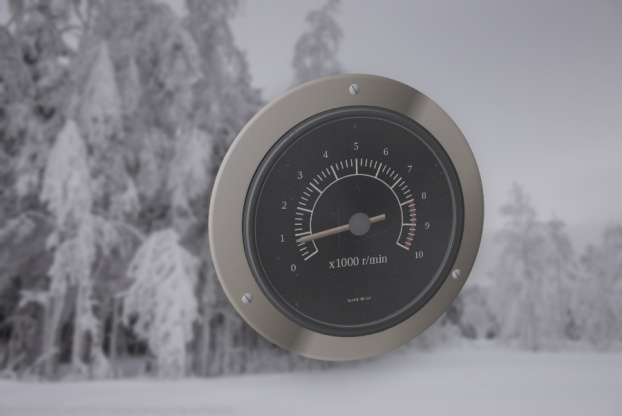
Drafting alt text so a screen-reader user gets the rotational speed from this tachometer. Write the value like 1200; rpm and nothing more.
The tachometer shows 800; rpm
